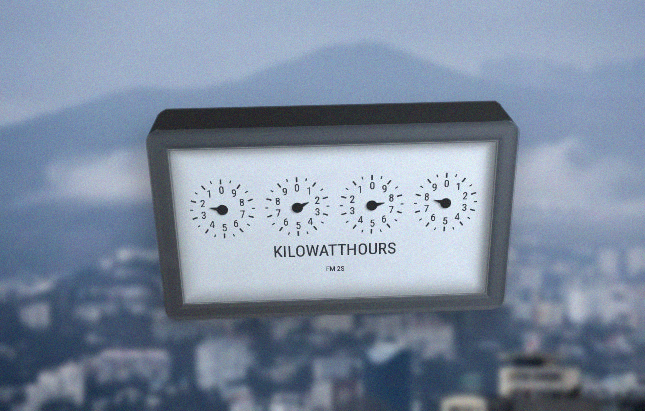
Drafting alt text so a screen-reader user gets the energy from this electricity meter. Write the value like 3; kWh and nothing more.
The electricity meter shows 2178; kWh
